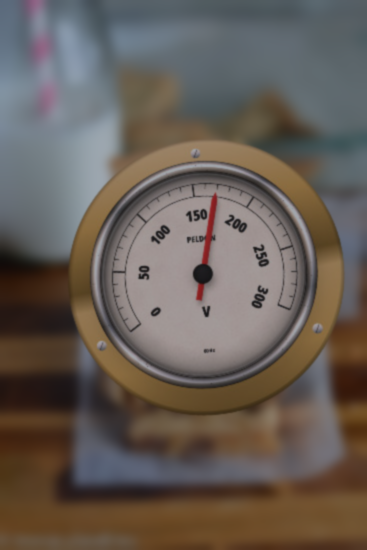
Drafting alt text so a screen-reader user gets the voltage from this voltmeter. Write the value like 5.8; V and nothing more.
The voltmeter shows 170; V
